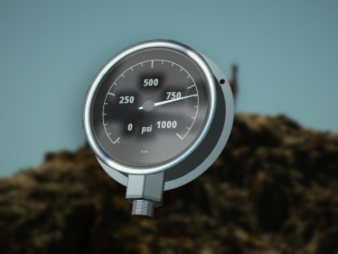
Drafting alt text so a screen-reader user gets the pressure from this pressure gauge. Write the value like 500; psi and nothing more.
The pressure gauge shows 800; psi
